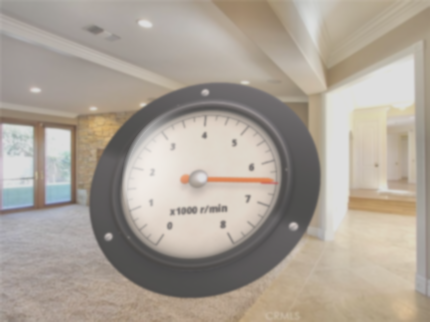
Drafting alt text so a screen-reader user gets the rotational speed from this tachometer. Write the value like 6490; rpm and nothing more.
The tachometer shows 6500; rpm
